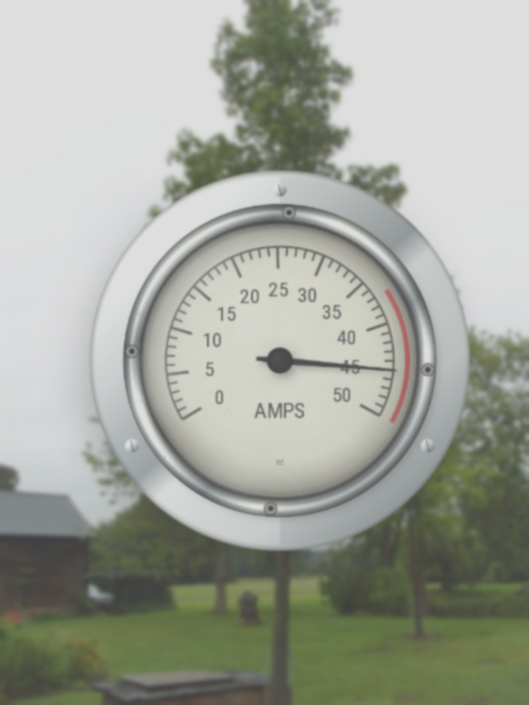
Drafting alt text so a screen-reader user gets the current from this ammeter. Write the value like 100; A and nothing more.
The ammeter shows 45; A
